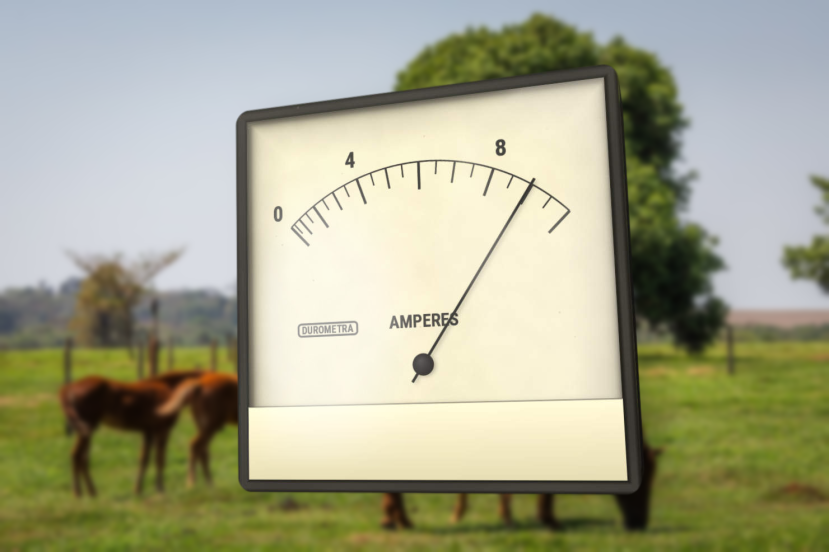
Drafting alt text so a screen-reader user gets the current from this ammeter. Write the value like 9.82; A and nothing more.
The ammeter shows 9; A
